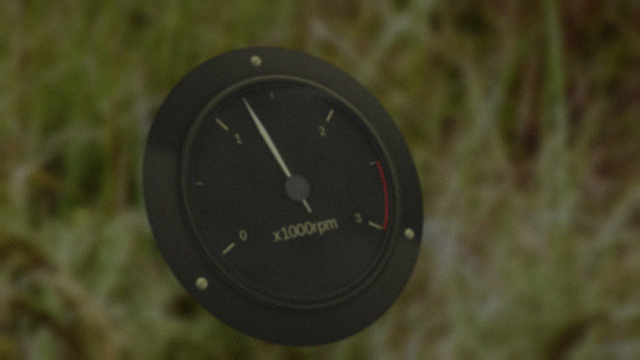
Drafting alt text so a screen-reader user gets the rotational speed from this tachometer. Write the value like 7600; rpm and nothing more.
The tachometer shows 1250; rpm
